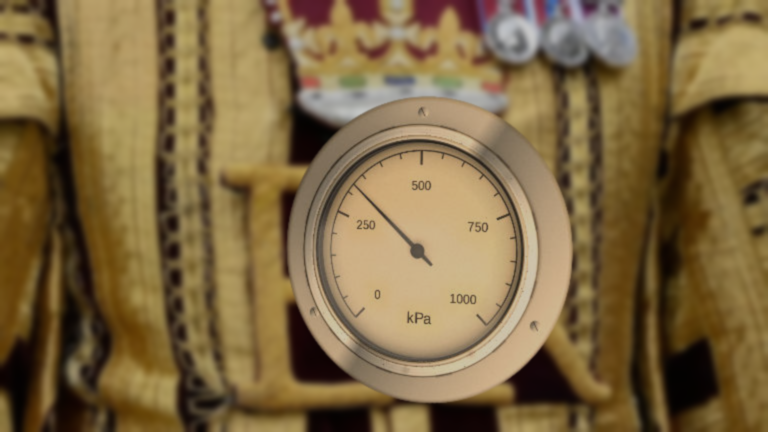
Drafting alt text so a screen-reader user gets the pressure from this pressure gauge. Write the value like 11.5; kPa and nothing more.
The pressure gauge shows 325; kPa
